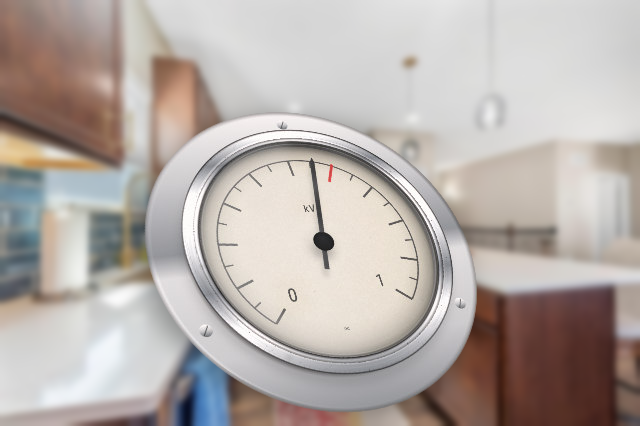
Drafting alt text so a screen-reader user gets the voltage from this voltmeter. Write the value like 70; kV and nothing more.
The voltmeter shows 0.55; kV
